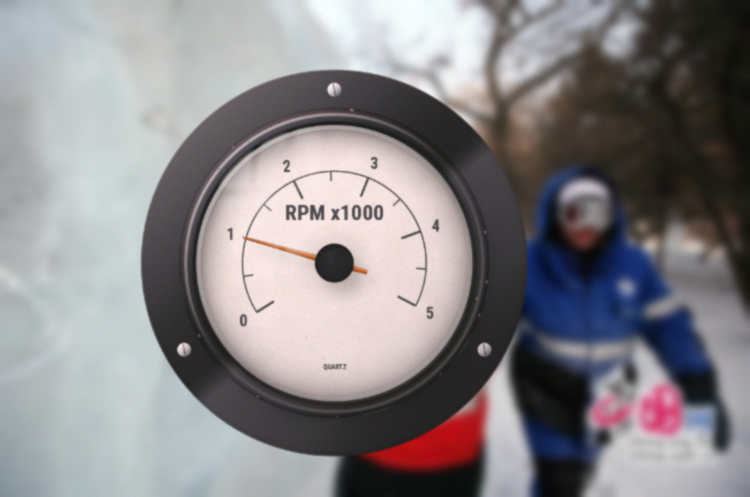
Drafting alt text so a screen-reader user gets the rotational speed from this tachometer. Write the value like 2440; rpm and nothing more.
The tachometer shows 1000; rpm
